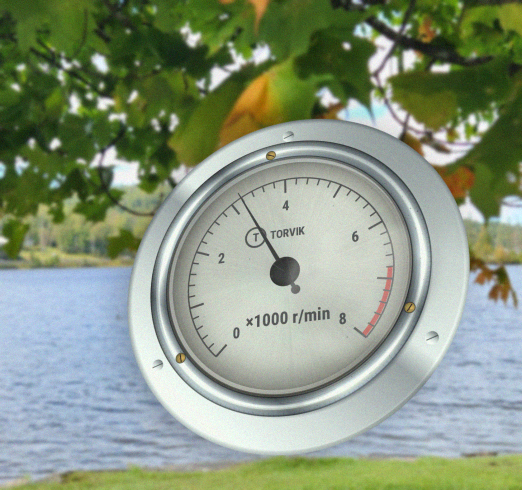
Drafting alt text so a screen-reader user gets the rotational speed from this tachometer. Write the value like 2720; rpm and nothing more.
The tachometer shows 3200; rpm
